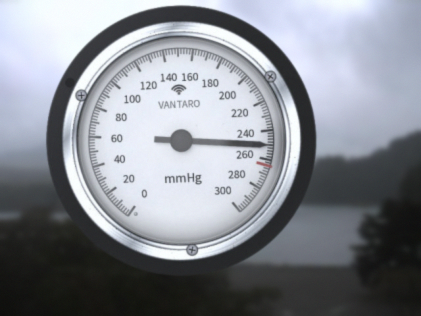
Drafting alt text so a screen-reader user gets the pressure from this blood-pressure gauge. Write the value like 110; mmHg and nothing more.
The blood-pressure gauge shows 250; mmHg
